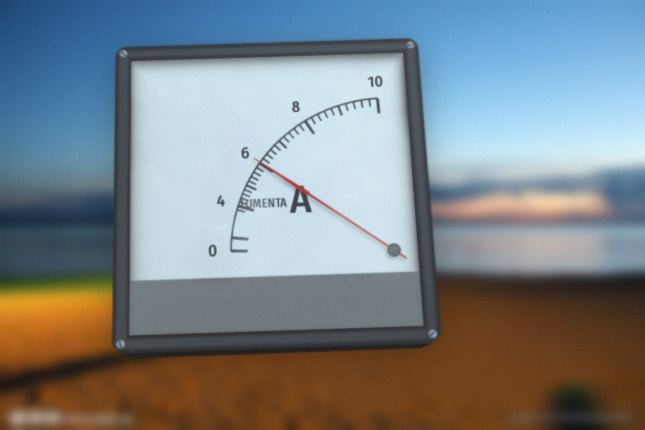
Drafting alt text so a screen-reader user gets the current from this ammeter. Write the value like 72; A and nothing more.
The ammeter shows 6; A
